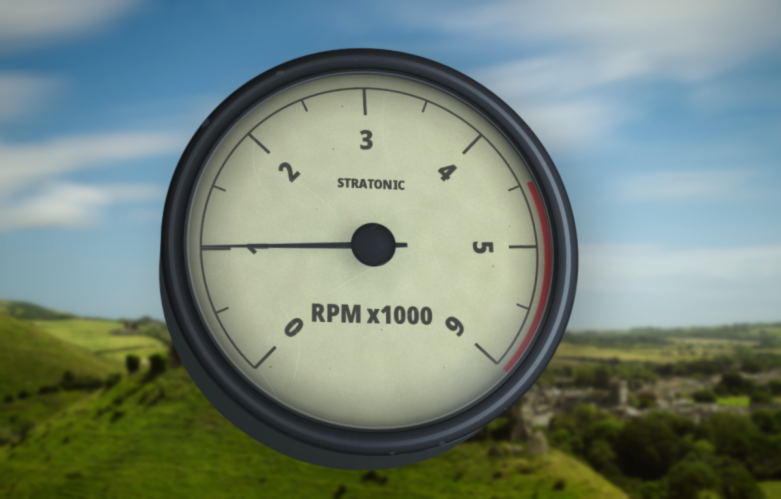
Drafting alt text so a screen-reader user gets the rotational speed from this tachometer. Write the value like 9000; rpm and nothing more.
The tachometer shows 1000; rpm
